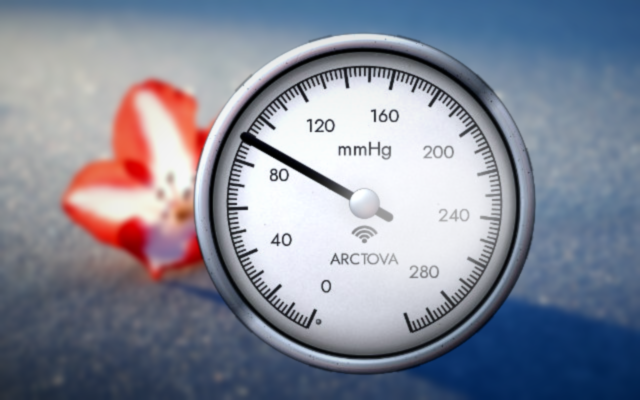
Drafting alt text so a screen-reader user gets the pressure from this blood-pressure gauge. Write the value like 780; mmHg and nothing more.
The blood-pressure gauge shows 90; mmHg
